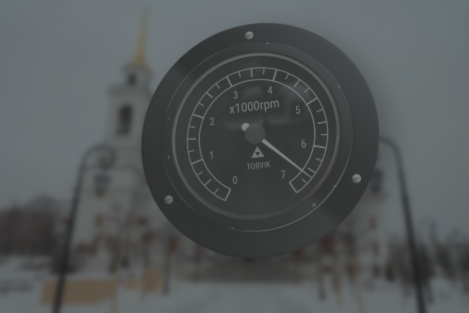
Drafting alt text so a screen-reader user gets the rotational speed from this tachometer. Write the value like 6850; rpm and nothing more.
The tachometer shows 6625; rpm
